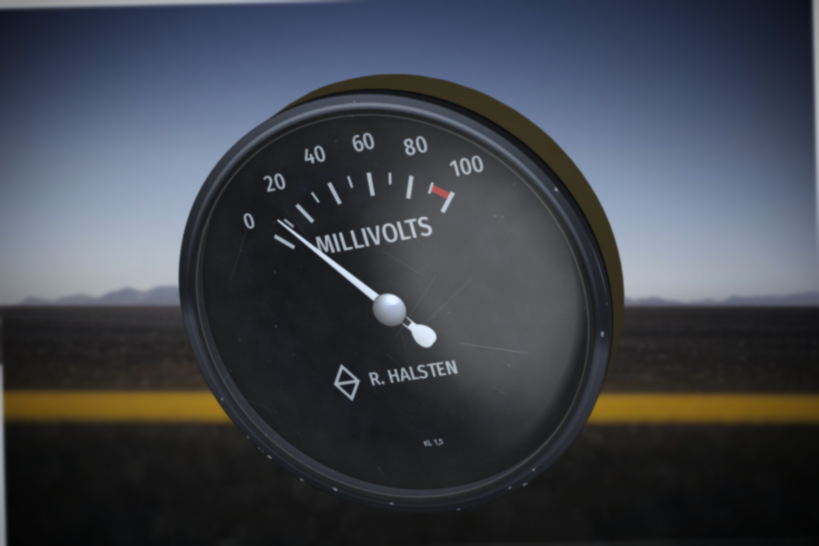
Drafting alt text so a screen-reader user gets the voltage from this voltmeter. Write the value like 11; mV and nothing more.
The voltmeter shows 10; mV
